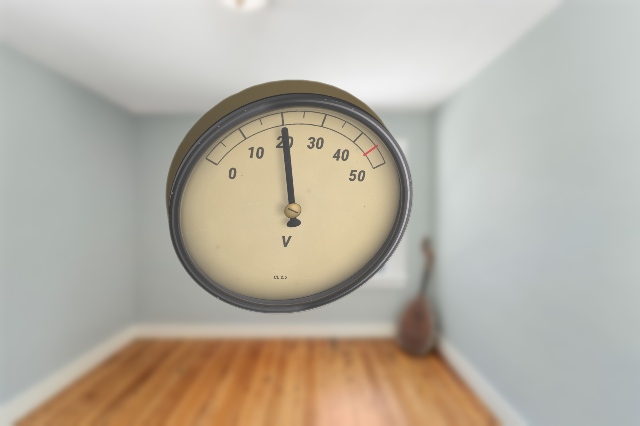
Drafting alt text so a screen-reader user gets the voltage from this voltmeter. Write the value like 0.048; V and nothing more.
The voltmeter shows 20; V
